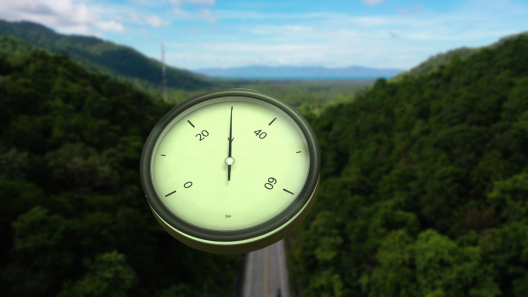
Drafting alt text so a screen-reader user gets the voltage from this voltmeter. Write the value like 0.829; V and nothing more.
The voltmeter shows 30; V
